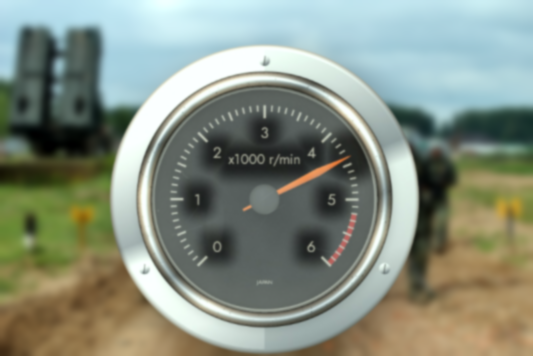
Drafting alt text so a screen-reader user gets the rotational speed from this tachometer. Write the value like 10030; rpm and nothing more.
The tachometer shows 4400; rpm
